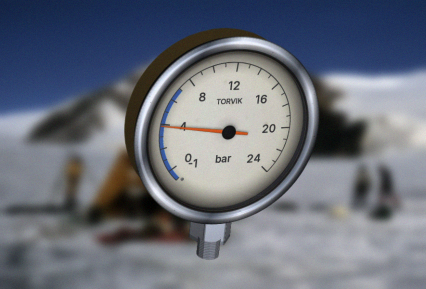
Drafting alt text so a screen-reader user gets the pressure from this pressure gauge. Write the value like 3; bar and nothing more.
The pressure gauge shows 4; bar
